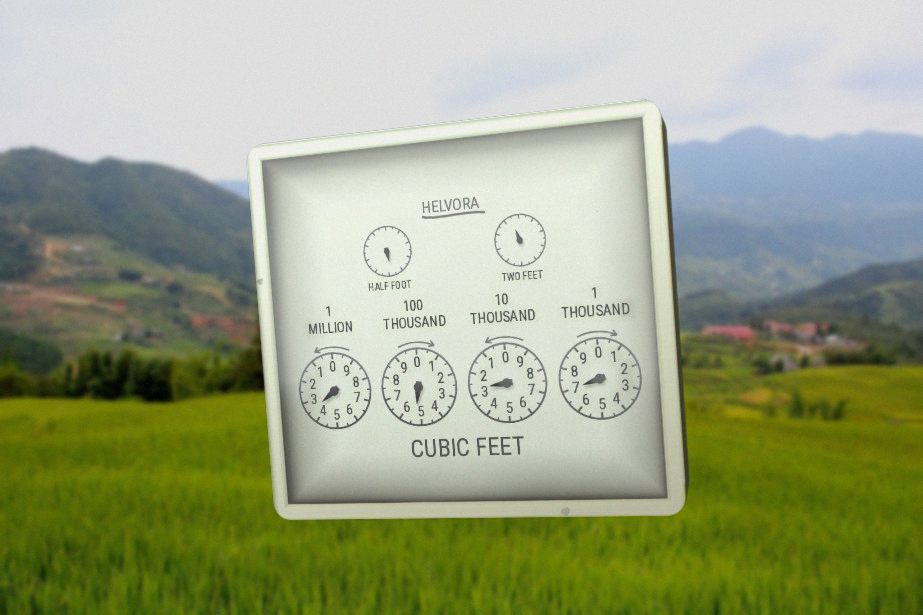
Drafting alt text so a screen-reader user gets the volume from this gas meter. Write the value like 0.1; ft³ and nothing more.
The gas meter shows 352700; ft³
